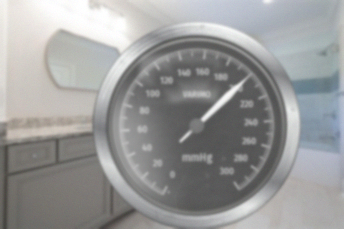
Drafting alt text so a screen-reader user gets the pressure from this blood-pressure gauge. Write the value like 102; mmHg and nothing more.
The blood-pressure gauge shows 200; mmHg
